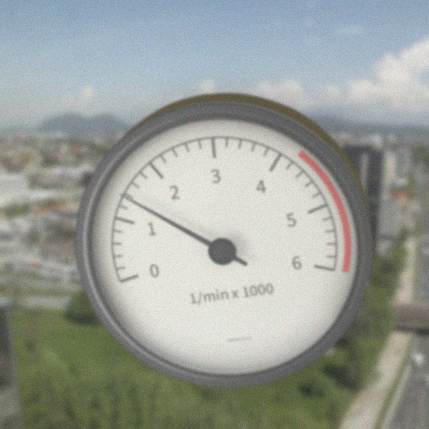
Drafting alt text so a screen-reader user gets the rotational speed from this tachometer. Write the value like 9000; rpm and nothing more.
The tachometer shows 1400; rpm
